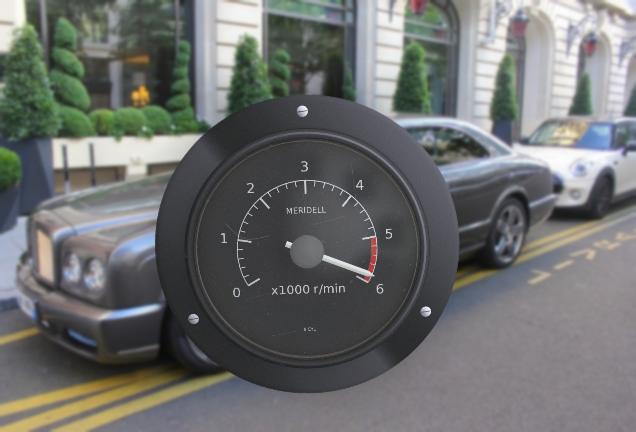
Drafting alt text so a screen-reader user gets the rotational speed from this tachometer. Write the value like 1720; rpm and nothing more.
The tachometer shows 5800; rpm
